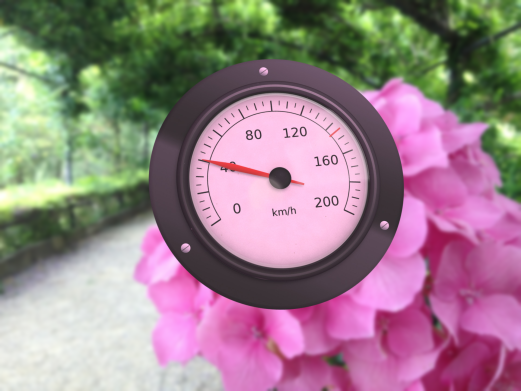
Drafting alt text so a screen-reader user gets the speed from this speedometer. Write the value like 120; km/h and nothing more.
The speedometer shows 40; km/h
